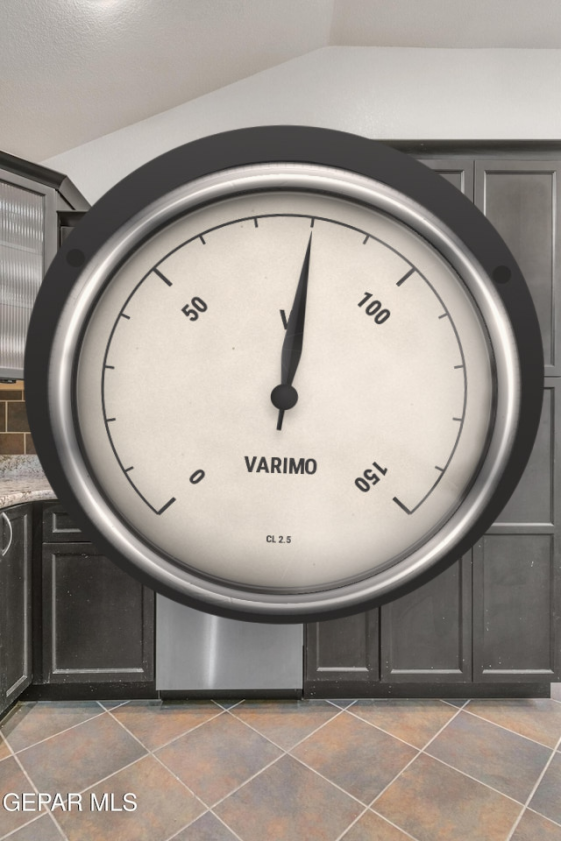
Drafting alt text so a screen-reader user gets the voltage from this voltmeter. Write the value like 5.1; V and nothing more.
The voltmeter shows 80; V
